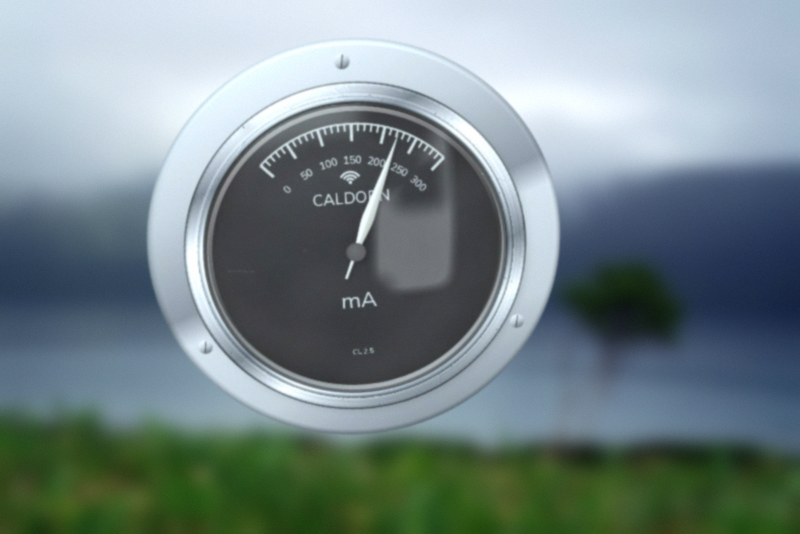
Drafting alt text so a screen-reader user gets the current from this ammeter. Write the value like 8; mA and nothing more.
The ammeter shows 220; mA
